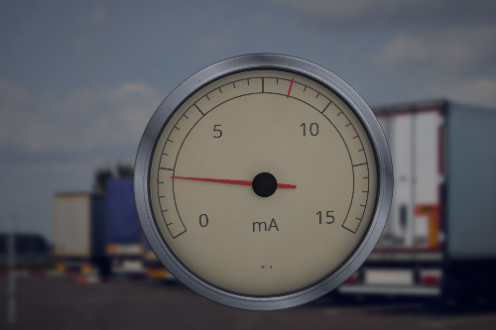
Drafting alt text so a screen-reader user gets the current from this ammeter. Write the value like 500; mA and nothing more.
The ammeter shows 2.25; mA
